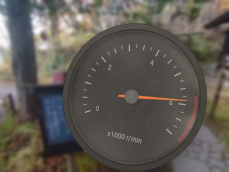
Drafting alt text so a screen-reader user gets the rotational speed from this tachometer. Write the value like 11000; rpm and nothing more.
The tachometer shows 5875; rpm
